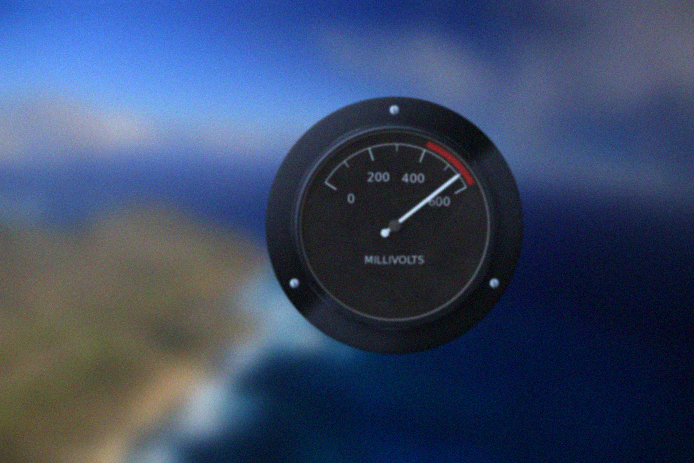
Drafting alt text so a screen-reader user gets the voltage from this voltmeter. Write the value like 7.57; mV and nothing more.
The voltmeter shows 550; mV
